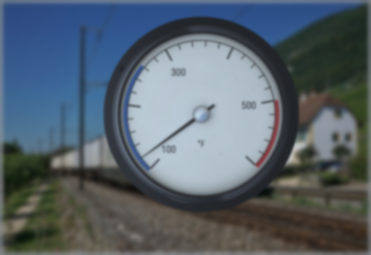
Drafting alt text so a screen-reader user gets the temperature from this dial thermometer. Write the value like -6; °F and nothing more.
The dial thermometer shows 120; °F
